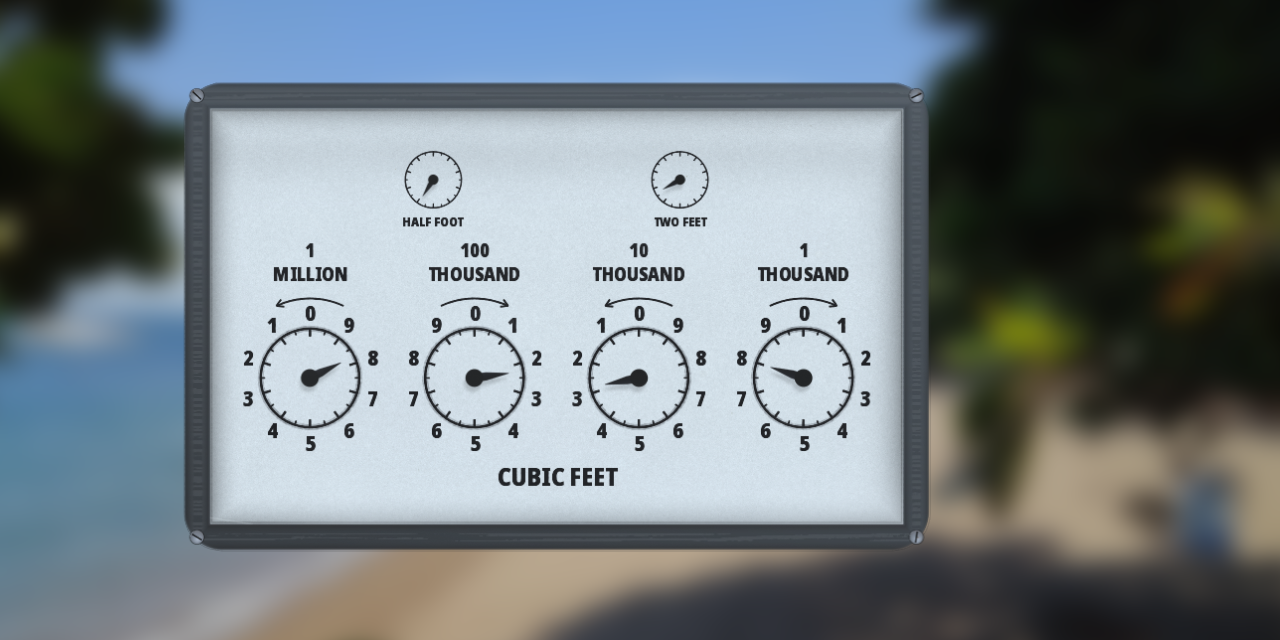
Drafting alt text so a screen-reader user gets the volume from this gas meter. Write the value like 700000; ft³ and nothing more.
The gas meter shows 822800; ft³
